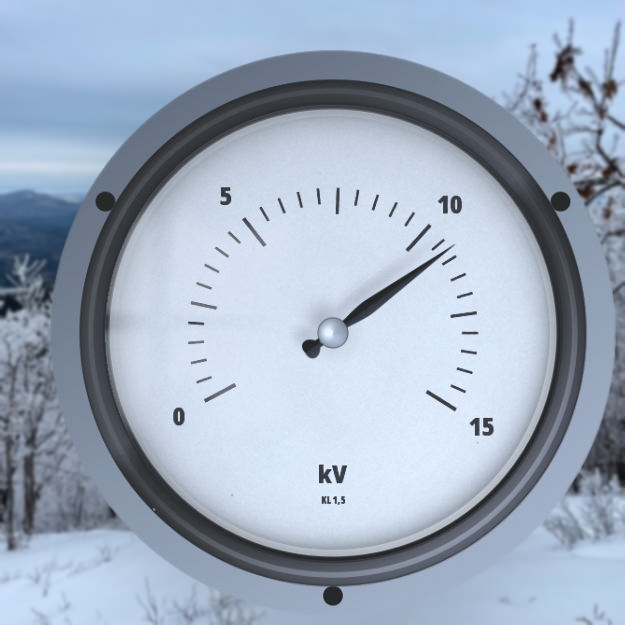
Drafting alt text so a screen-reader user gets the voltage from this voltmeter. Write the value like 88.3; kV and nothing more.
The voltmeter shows 10.75; kV
